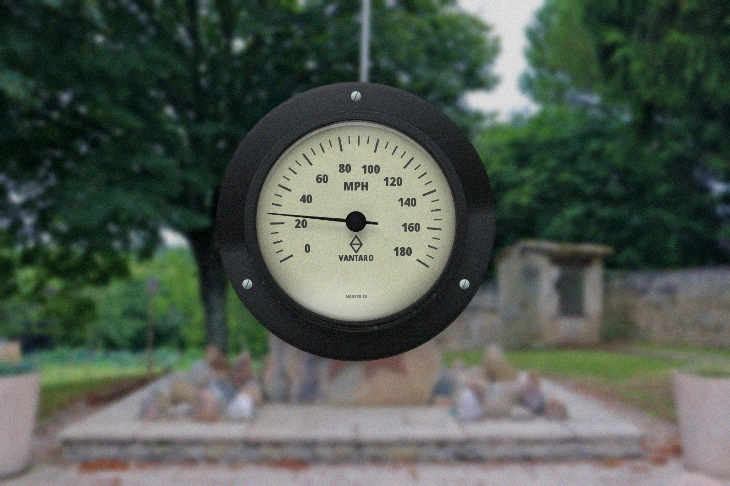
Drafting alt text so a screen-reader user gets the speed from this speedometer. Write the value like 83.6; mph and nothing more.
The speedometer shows 25; mph
